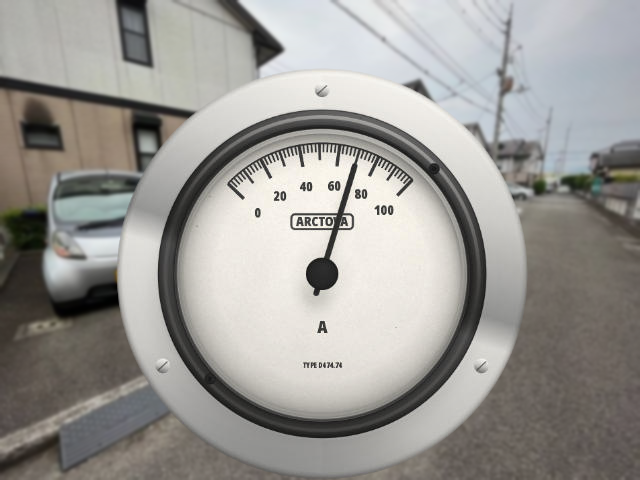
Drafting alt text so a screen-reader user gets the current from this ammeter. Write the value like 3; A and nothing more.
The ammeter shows 70; A
